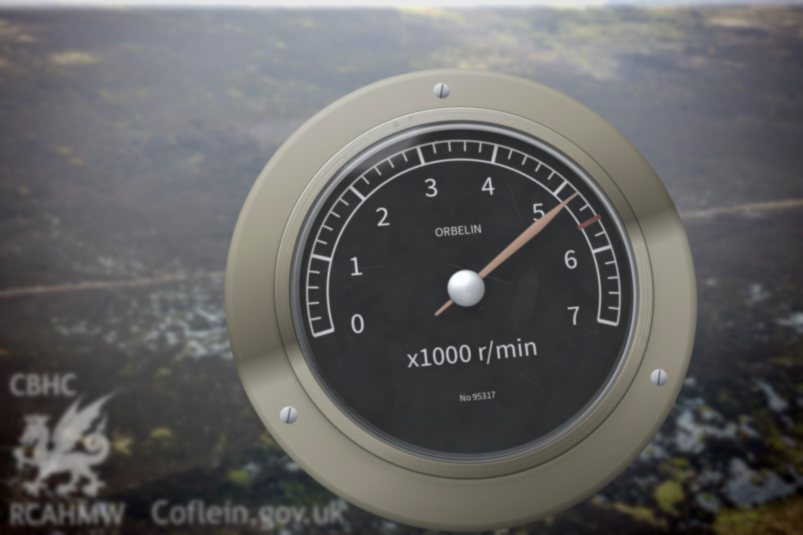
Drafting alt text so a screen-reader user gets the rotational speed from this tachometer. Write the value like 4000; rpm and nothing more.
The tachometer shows 5200; rpm
